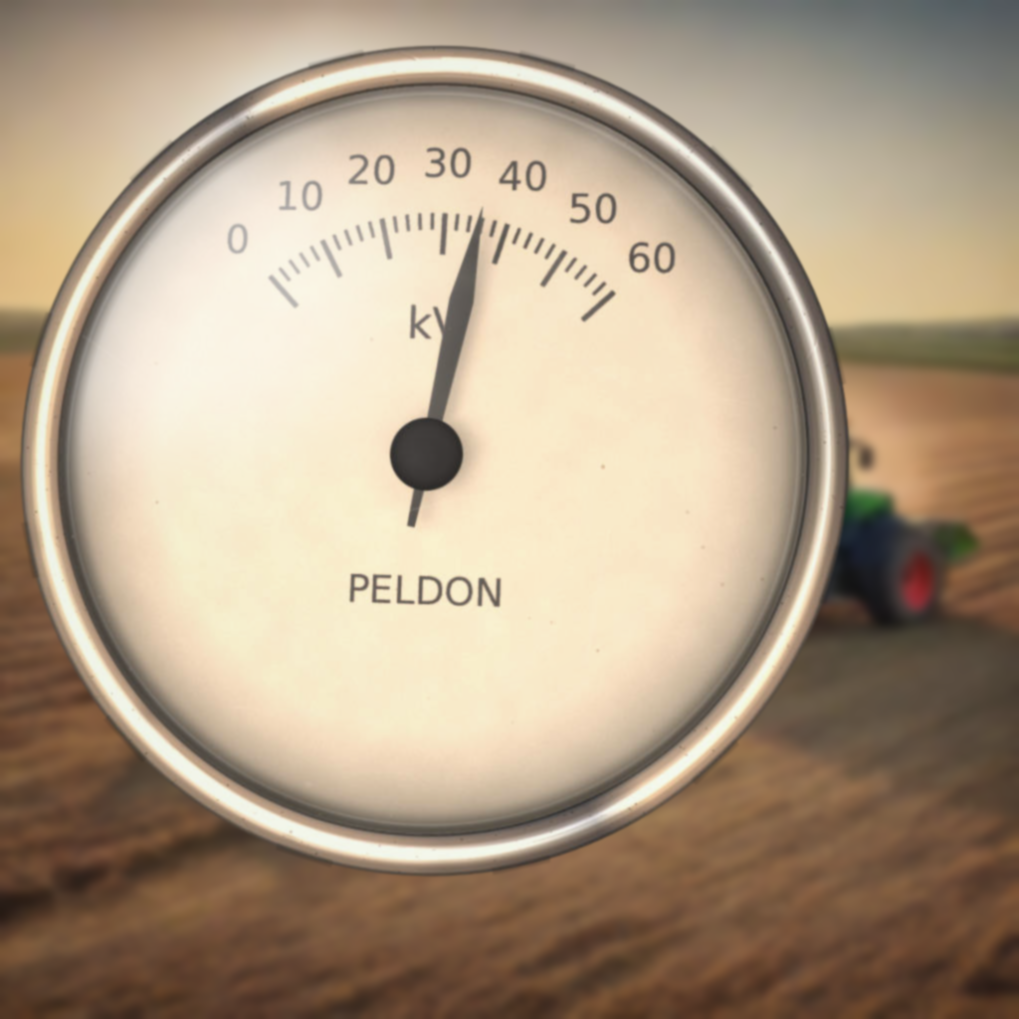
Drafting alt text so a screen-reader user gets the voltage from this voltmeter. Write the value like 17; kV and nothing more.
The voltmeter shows 36; kV
